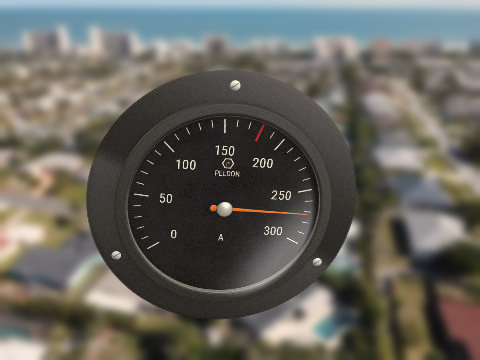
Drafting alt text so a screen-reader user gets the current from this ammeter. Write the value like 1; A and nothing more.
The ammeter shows 270; A
